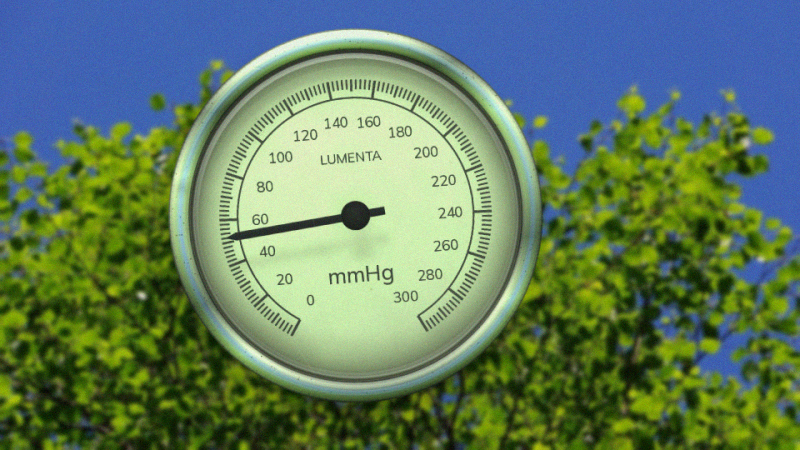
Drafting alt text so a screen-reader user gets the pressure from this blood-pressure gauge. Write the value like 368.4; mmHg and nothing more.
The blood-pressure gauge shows 52; mmHg
